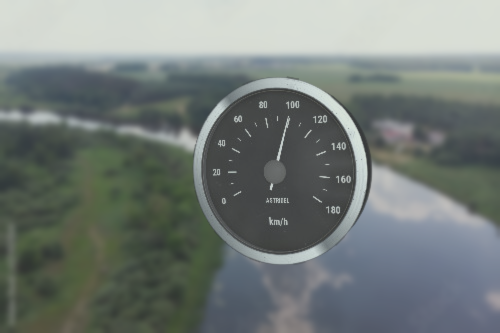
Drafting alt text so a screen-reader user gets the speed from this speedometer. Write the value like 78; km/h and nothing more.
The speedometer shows 100; km/h
